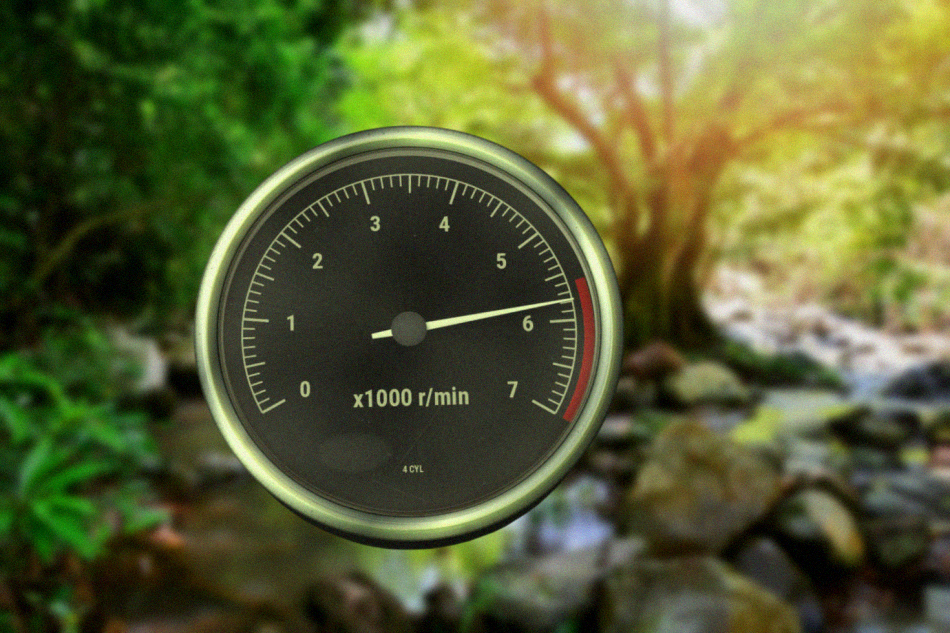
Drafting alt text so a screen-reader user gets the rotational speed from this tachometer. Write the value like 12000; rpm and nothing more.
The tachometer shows 5800; rpm
